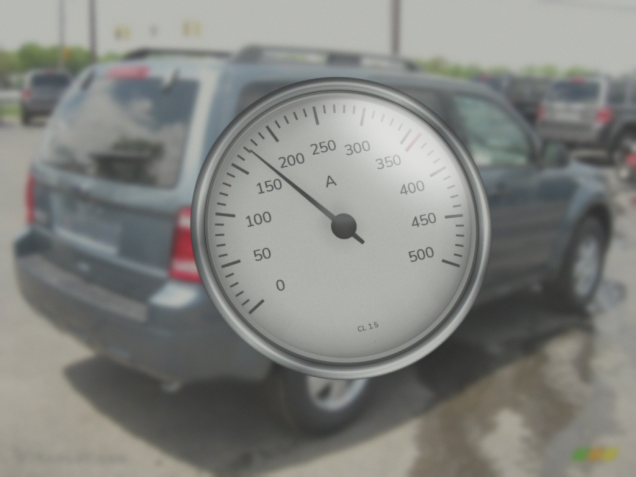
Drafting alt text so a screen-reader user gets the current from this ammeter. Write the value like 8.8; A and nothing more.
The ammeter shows 170; A
